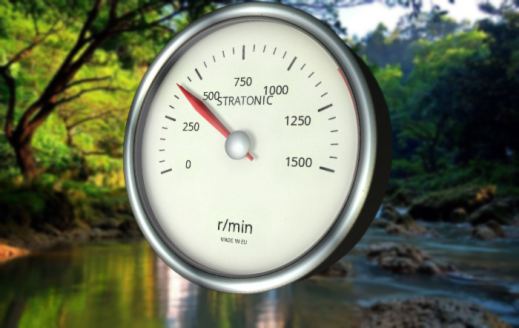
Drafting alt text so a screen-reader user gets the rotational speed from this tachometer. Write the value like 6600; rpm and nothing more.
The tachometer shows 400; rpm
